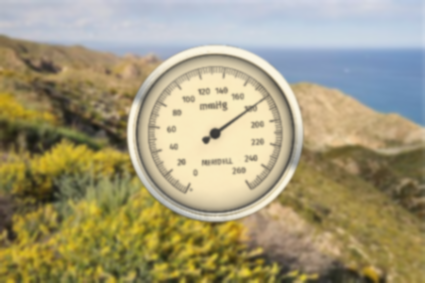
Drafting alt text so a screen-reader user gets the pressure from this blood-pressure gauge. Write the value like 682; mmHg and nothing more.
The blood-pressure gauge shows 180; mmHg
